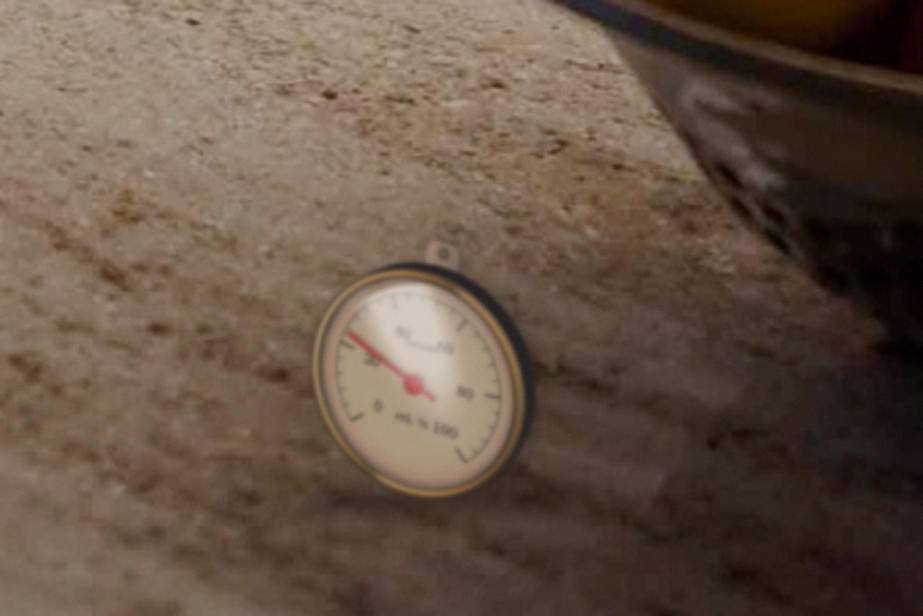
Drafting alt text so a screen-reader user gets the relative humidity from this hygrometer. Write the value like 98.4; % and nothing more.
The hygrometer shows 24; %
